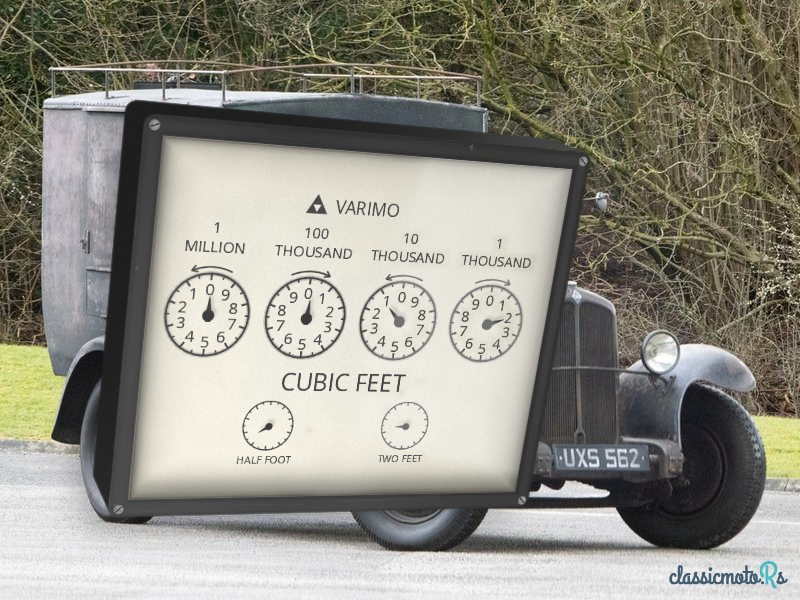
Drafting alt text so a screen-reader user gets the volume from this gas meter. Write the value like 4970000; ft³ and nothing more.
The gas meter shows 1200; ft³
